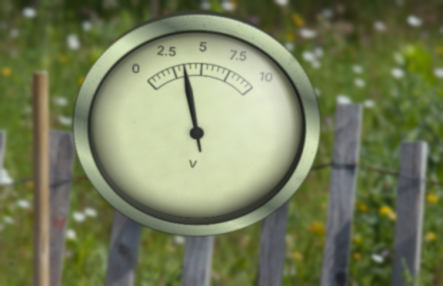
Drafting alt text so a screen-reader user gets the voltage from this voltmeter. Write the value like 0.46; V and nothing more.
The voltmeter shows 3.5; V
